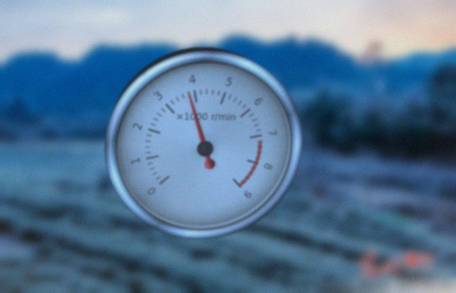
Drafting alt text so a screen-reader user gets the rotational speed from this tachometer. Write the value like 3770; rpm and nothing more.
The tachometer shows 3800; rpm
